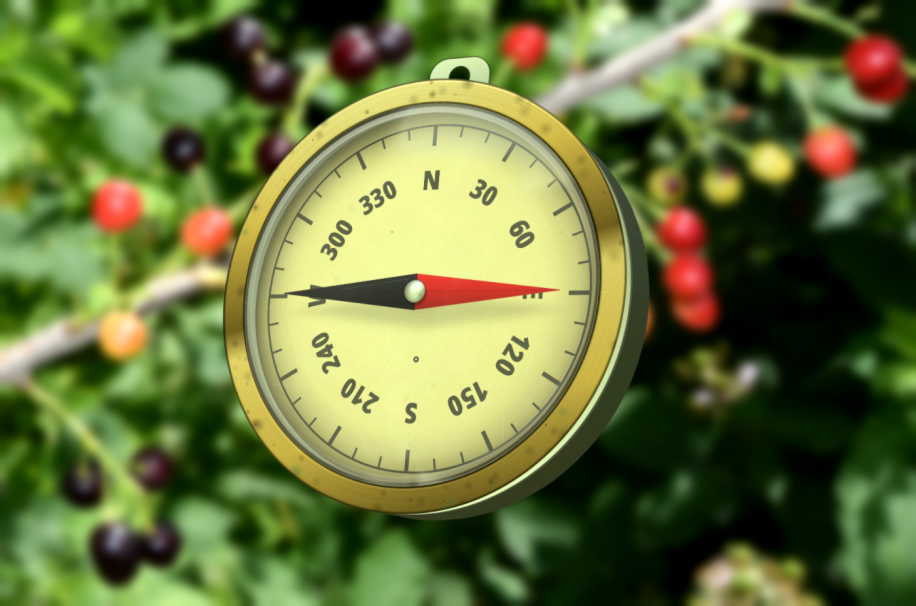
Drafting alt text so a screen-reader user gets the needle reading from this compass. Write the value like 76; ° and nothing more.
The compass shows 90; °
